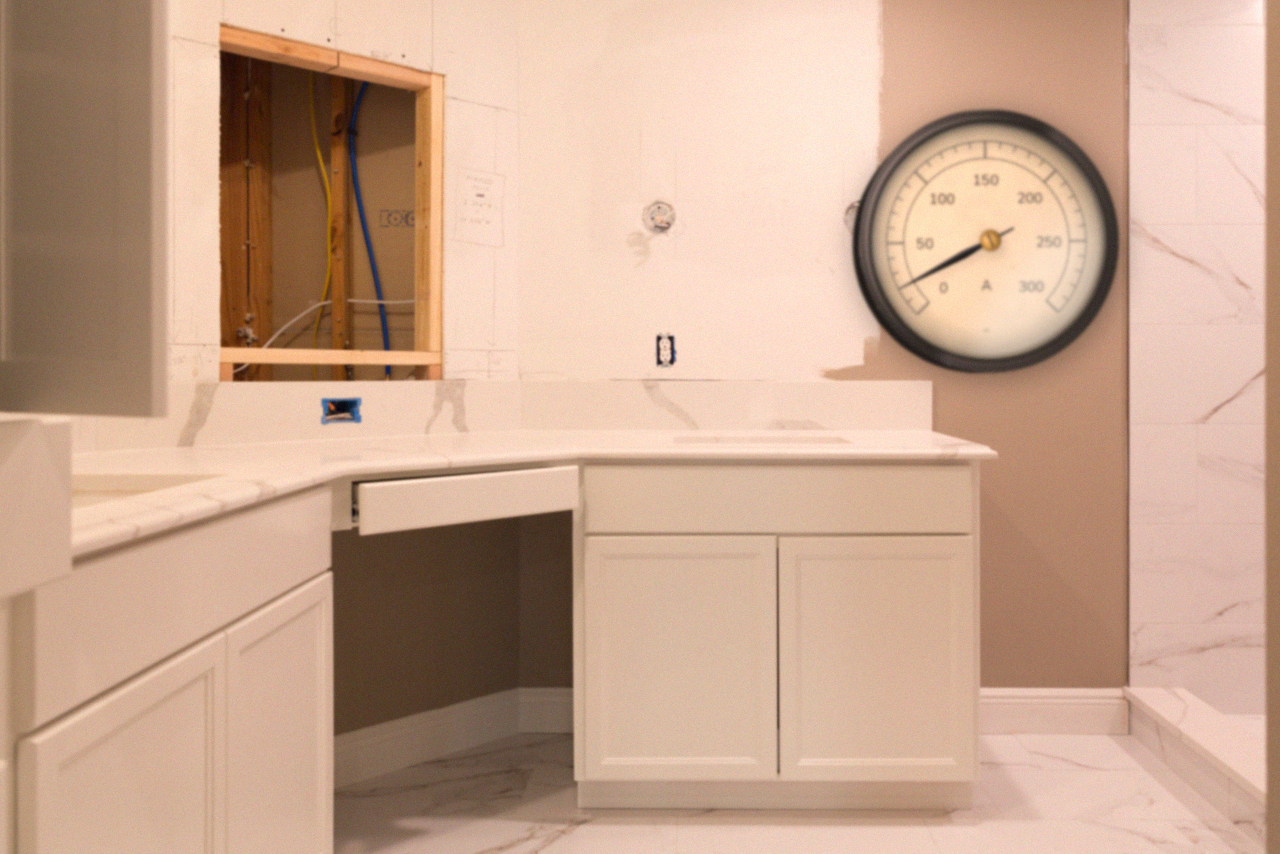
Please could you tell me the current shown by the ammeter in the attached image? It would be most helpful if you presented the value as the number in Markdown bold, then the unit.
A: **20** A
